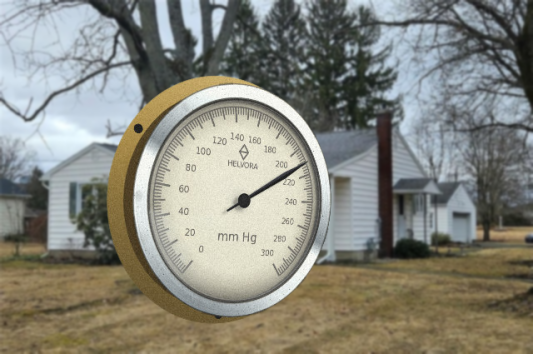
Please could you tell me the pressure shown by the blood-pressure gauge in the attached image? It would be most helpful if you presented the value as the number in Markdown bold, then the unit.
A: **210** mmHg
